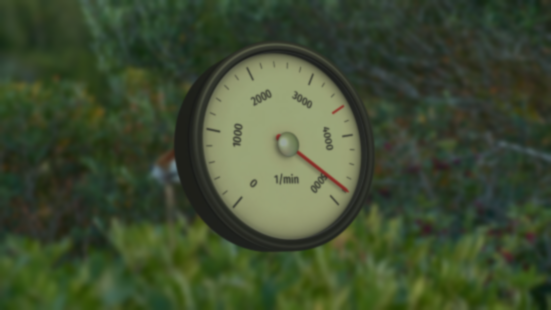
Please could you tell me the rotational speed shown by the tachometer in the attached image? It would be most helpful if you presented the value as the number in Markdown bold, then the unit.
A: **4800** rpm
